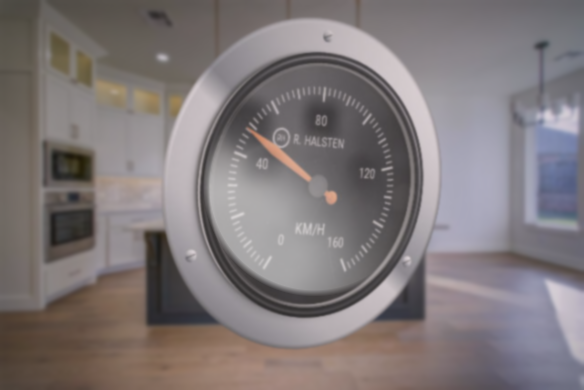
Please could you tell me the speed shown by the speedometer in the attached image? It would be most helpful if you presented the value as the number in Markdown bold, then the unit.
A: **48** km/h
